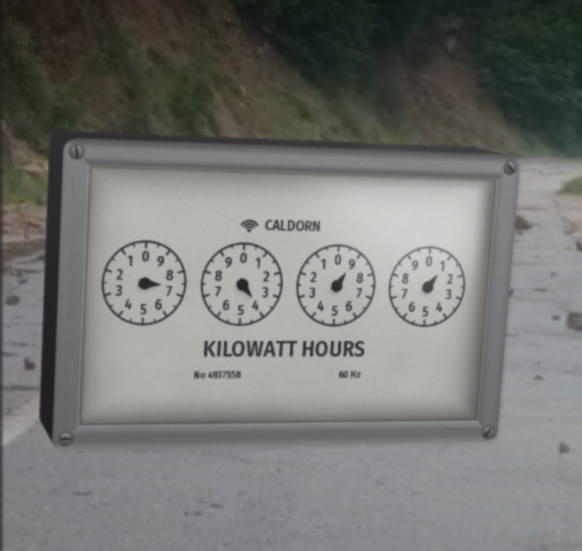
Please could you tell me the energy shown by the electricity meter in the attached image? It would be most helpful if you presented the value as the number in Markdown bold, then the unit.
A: **7391** kWh
